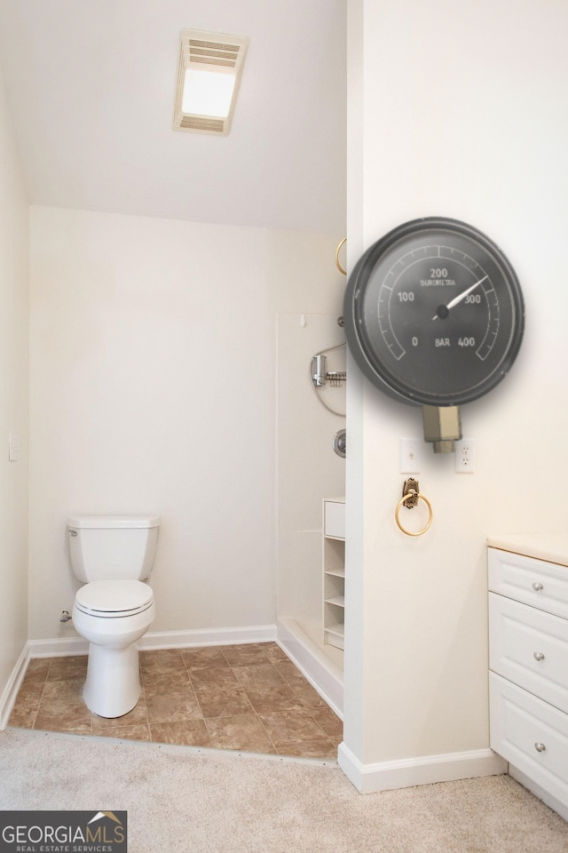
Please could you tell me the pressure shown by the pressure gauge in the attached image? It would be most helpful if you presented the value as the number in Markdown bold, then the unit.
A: **280** bar
